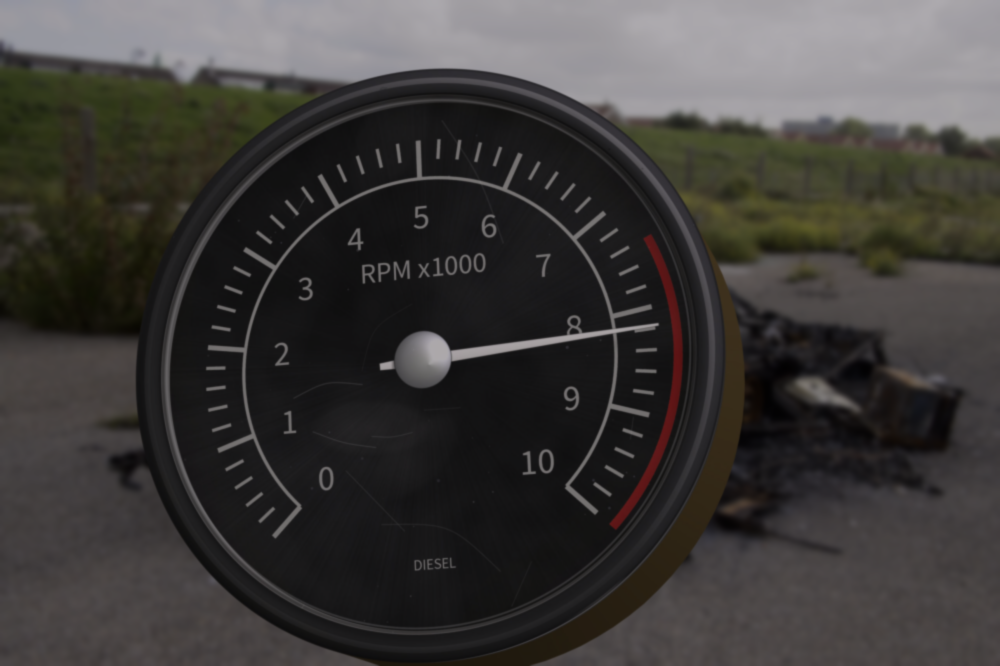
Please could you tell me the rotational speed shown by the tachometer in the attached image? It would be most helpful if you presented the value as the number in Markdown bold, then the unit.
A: **8200** rpm
